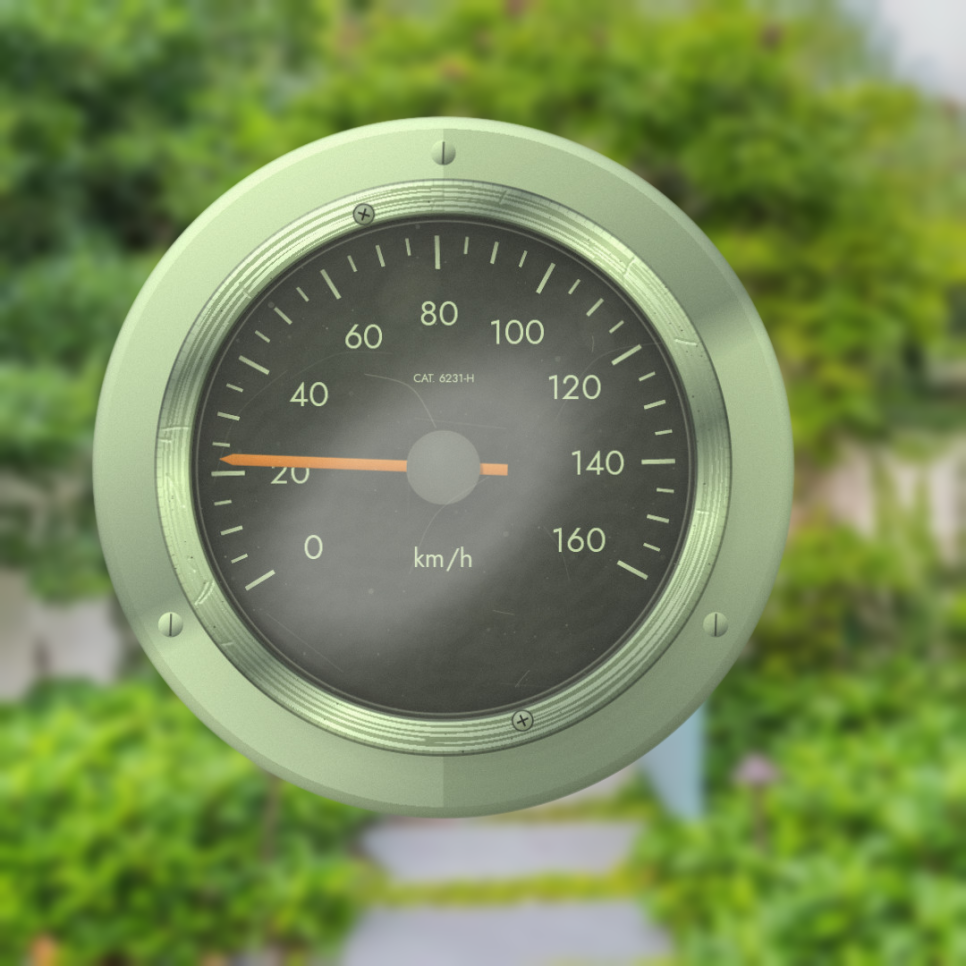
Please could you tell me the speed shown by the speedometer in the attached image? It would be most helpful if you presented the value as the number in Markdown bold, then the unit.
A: **22.5** km/h
